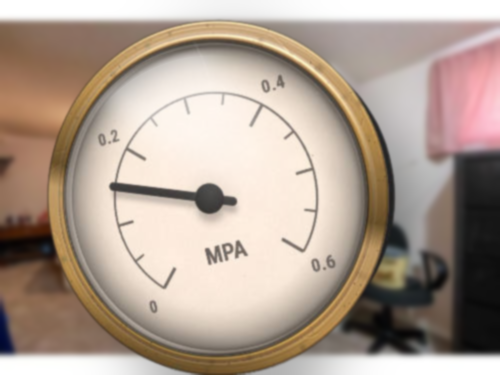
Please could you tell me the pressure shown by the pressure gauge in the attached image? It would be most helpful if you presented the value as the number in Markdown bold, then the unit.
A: **0.15** MPa
